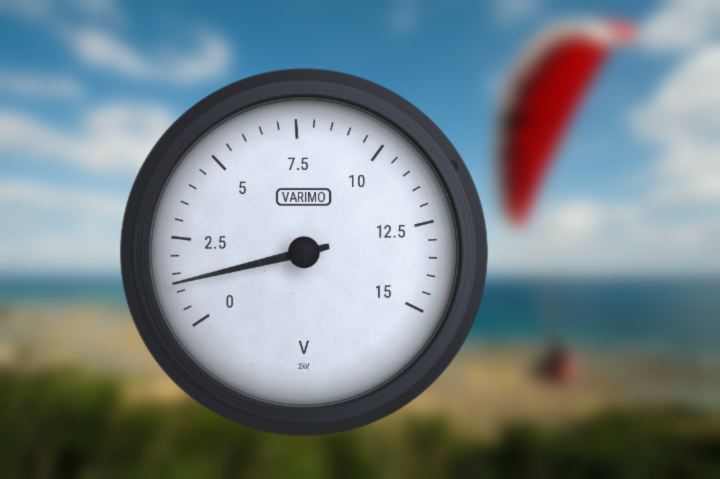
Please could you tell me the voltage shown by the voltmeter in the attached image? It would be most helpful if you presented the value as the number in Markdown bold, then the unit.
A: **1.25** V
